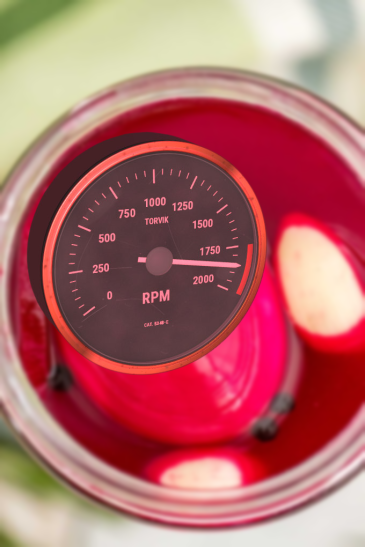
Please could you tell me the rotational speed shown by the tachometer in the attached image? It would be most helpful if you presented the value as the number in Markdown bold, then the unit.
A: **1850** rpm
